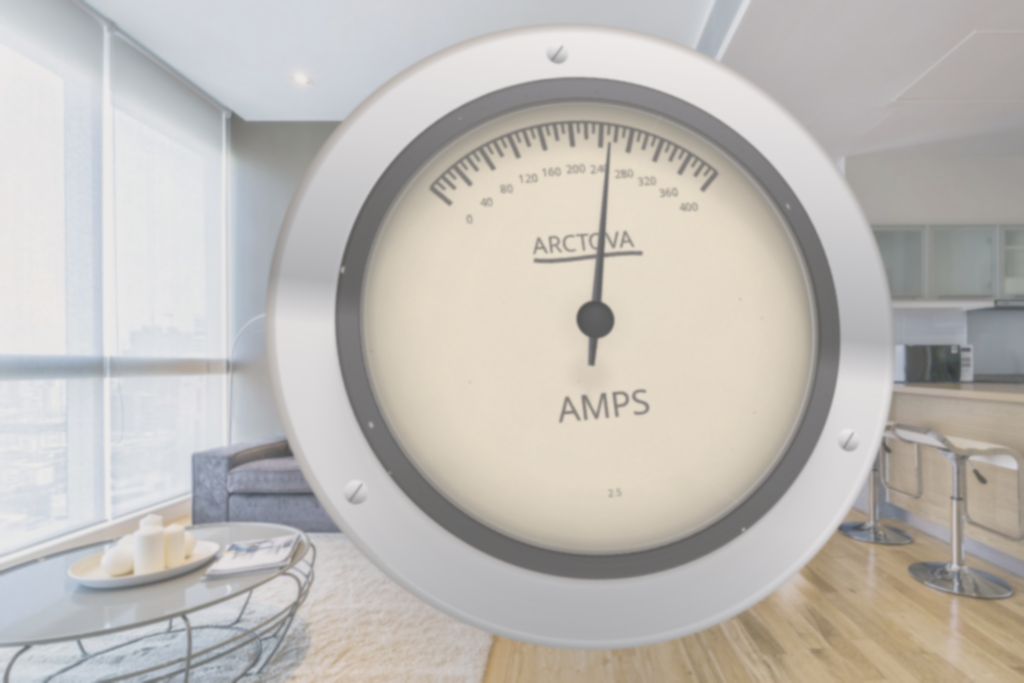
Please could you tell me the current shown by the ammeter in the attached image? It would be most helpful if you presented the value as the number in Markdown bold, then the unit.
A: **250** A
